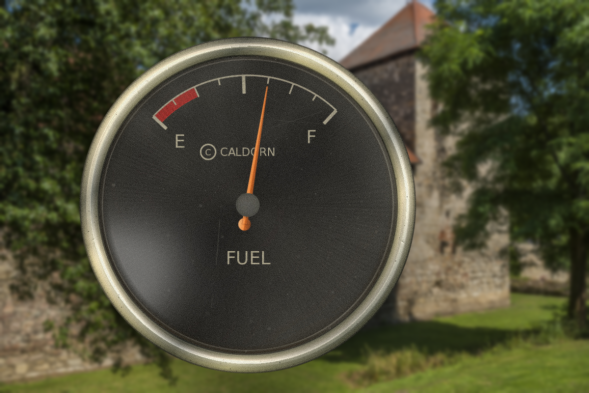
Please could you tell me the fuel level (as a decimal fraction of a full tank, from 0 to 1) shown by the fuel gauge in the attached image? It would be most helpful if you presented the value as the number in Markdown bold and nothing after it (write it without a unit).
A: **0.625**
